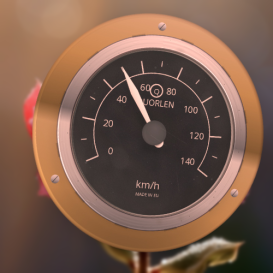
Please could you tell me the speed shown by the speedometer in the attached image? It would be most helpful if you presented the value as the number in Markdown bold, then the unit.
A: **50** km/h
